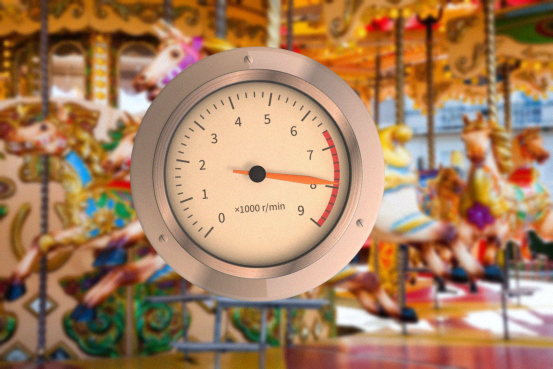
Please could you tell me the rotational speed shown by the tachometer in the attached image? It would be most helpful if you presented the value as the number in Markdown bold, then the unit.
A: **7900** rpm
